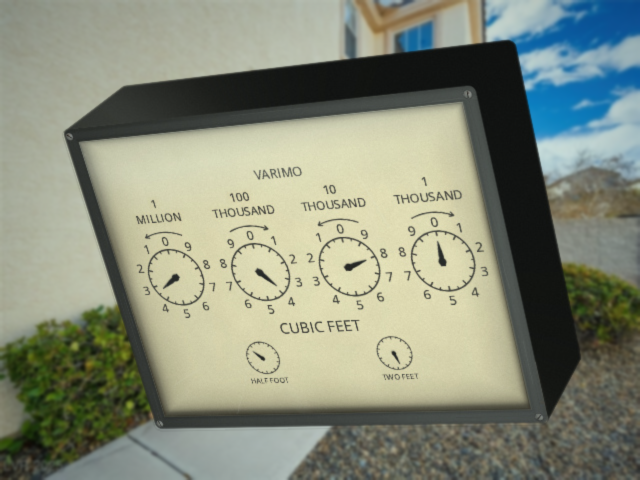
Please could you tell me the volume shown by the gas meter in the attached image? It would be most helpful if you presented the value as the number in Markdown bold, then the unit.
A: **338000** ft³
